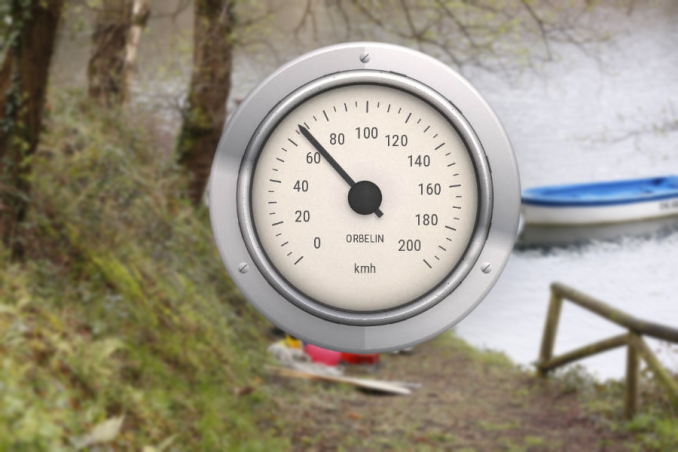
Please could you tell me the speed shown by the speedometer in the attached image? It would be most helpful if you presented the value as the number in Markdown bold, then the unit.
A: **67.5** km/h
